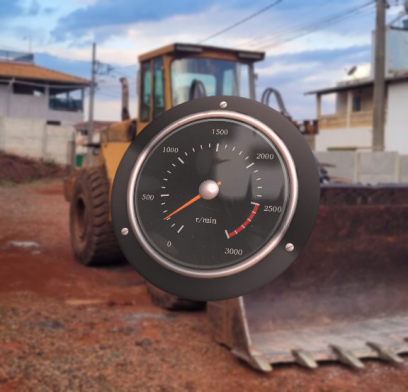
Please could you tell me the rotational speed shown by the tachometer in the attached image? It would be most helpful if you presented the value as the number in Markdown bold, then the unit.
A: **200** rpm
